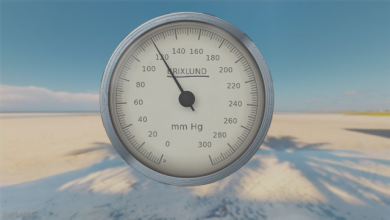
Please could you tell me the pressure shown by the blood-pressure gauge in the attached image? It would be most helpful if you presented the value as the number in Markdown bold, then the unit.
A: **120** mmHg
